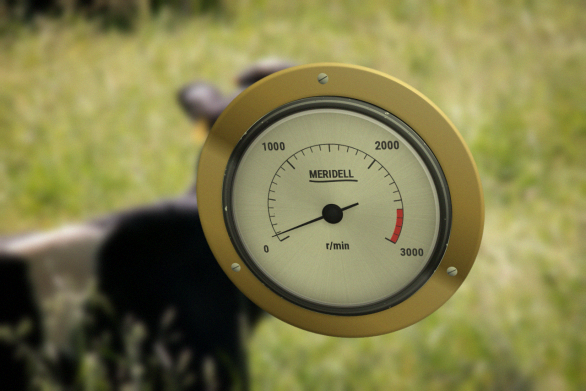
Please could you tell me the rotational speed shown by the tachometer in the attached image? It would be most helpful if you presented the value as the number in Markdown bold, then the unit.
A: **100** rpm
